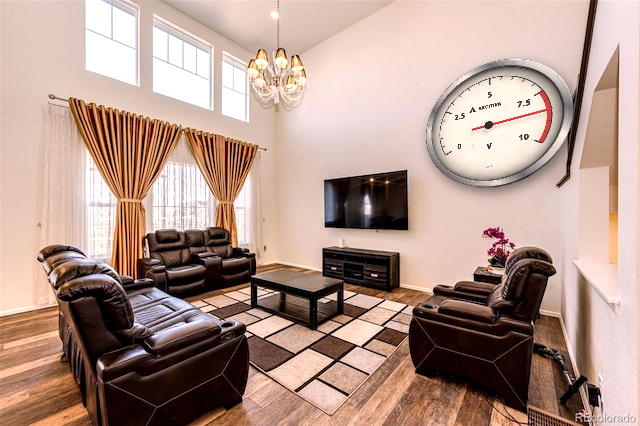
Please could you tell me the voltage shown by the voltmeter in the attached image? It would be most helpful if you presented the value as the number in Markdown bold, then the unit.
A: **8.5** V
